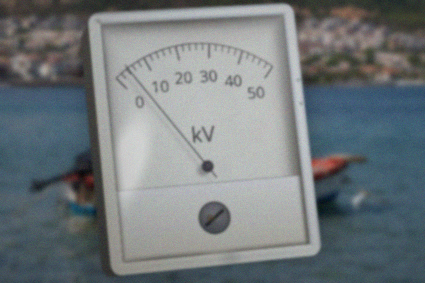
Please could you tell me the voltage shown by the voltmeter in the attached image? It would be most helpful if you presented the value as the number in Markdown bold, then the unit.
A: **4** kV
